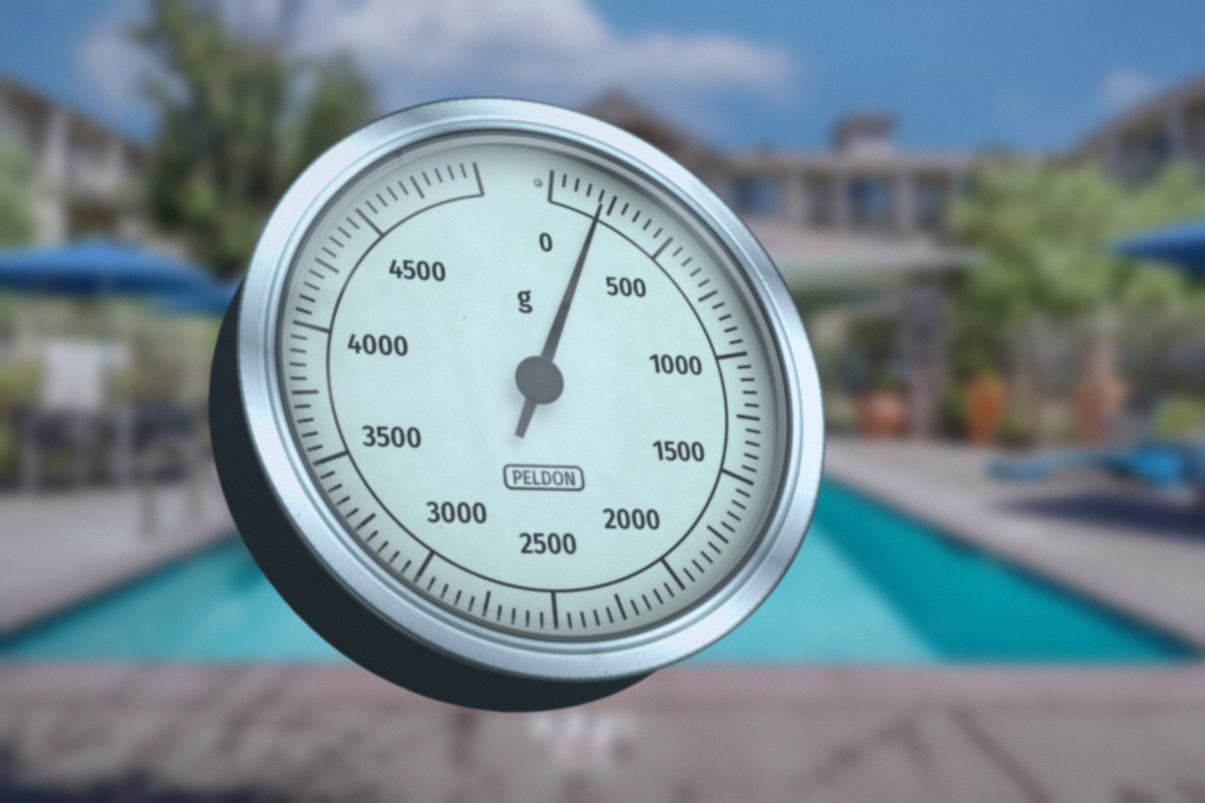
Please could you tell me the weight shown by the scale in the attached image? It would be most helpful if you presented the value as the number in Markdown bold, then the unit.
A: **200** g
